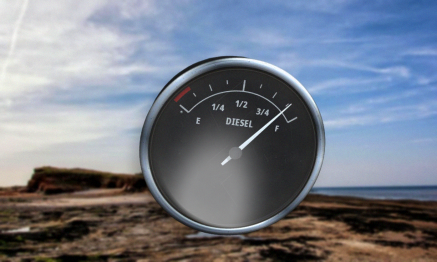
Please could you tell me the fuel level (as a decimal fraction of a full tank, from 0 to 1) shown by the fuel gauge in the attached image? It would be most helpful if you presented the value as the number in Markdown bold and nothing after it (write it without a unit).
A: **0.875**
